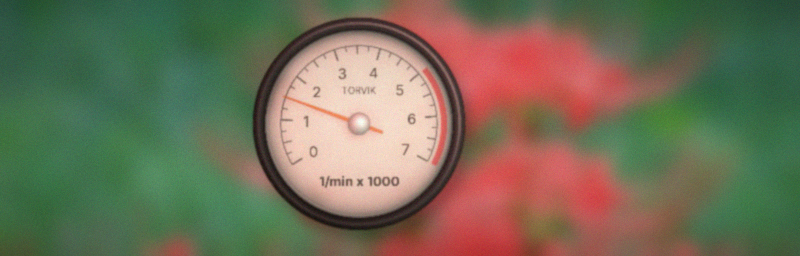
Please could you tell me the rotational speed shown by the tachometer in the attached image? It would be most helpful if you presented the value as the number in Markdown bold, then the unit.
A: **1500** rpm
